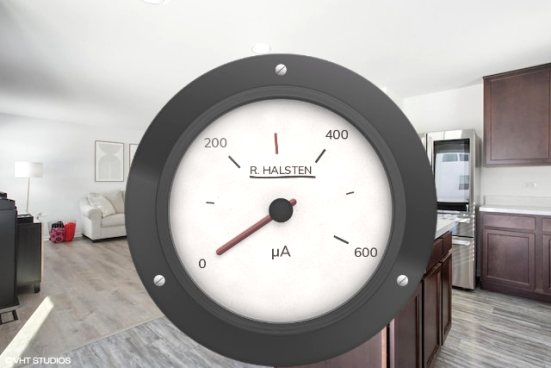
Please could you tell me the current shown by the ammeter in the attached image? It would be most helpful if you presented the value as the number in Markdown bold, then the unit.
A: **0** µA
